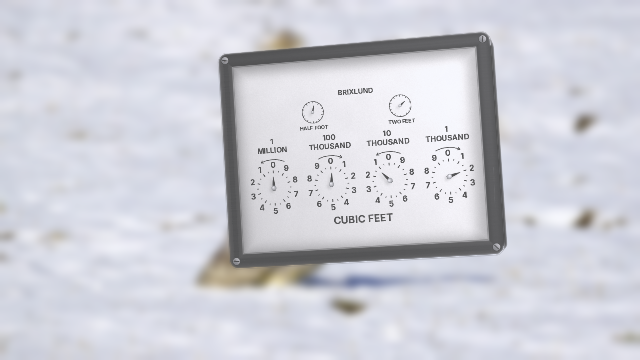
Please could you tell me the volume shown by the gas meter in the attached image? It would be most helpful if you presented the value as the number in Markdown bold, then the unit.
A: **1200** ft³
